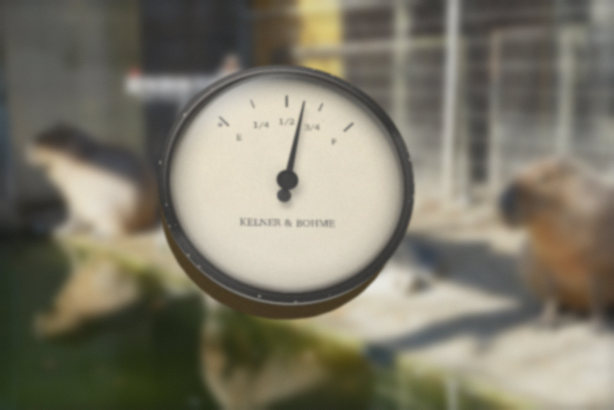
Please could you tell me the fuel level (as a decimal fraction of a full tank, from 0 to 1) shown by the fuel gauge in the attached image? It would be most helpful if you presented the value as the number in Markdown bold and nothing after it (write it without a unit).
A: **0.625**
